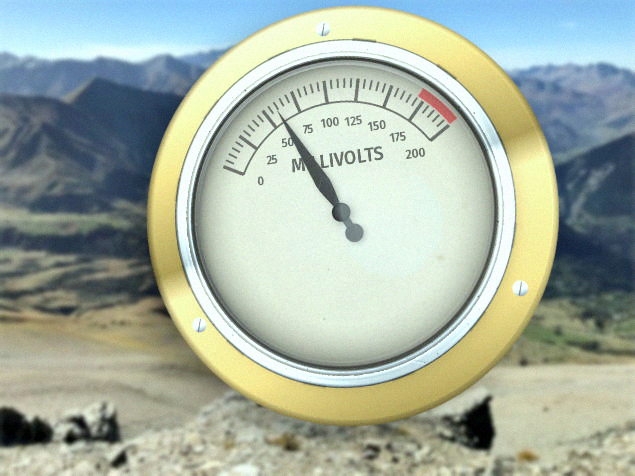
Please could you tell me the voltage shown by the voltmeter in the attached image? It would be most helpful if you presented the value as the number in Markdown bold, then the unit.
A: **60** mV
